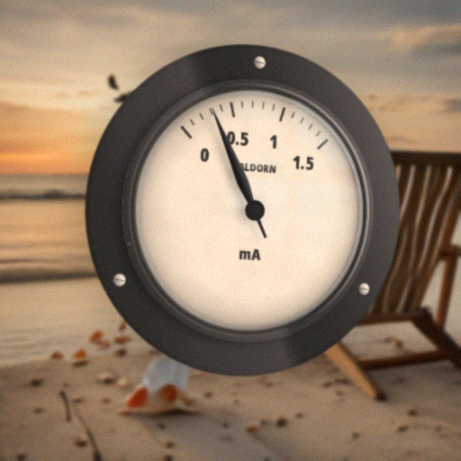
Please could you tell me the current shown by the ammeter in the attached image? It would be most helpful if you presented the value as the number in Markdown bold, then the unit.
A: **0.3** mA
